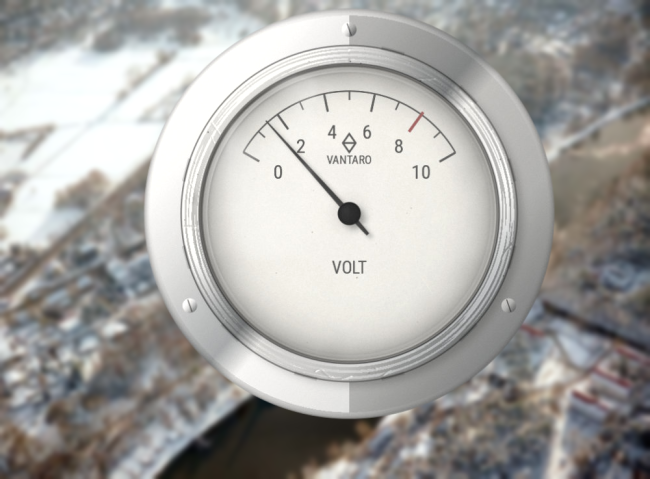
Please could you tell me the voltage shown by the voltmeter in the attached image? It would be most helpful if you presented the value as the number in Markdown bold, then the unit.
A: **1.5** V
